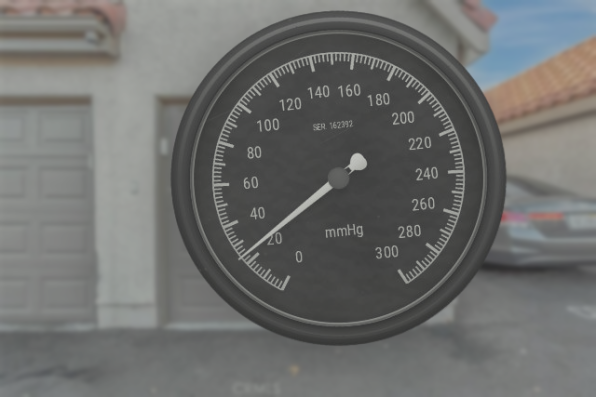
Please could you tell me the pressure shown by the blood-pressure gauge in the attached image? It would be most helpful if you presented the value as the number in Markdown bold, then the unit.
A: **24** mmHg
